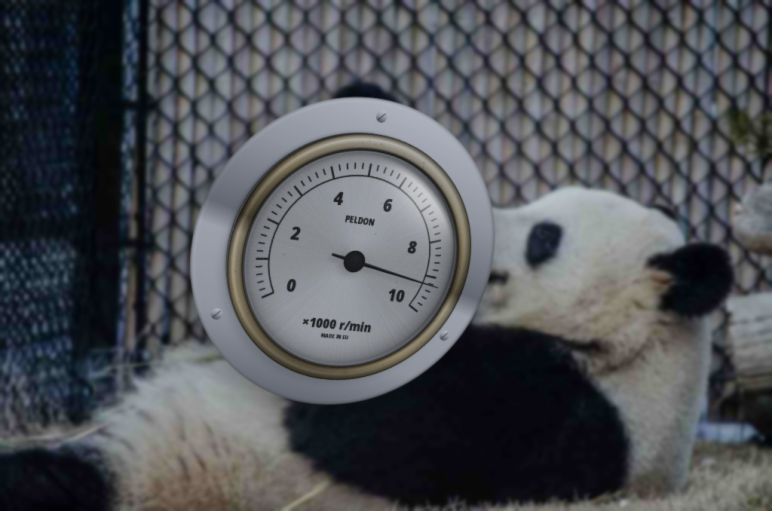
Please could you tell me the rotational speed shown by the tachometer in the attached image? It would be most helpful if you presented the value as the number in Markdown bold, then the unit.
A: **9200** rpm
